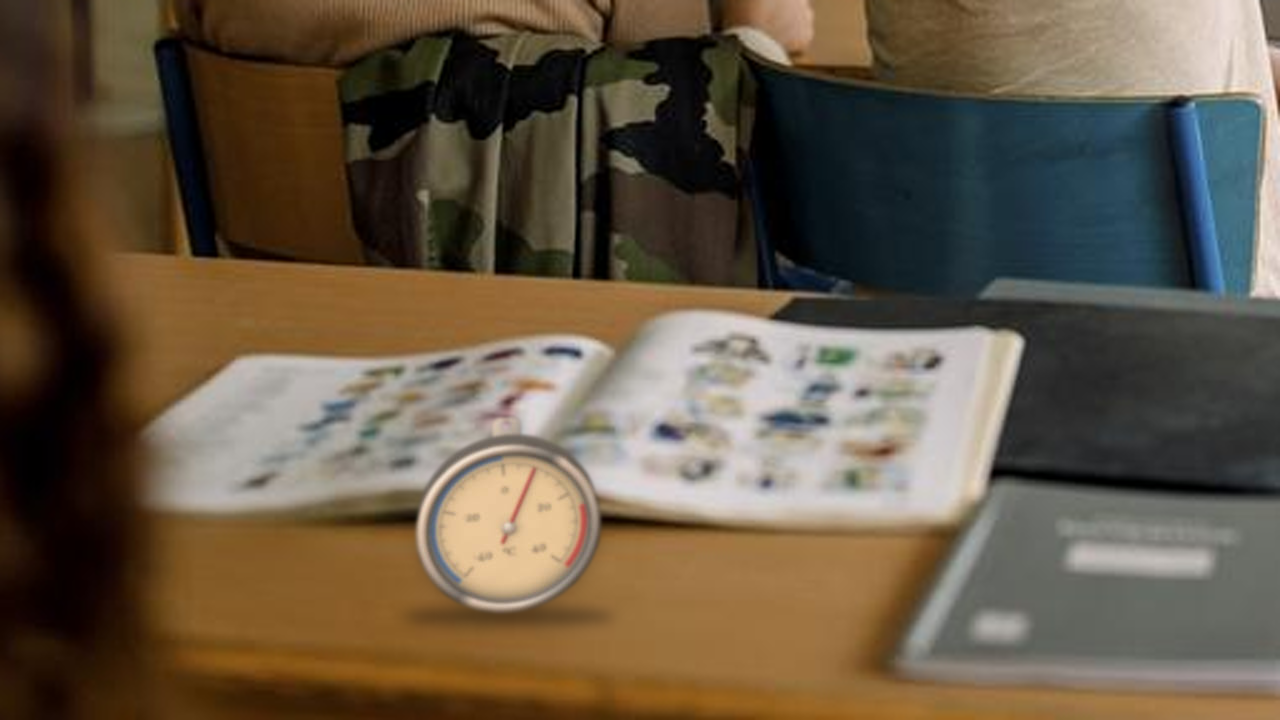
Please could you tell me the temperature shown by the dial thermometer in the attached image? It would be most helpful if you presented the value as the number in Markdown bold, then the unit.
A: **8** °C
